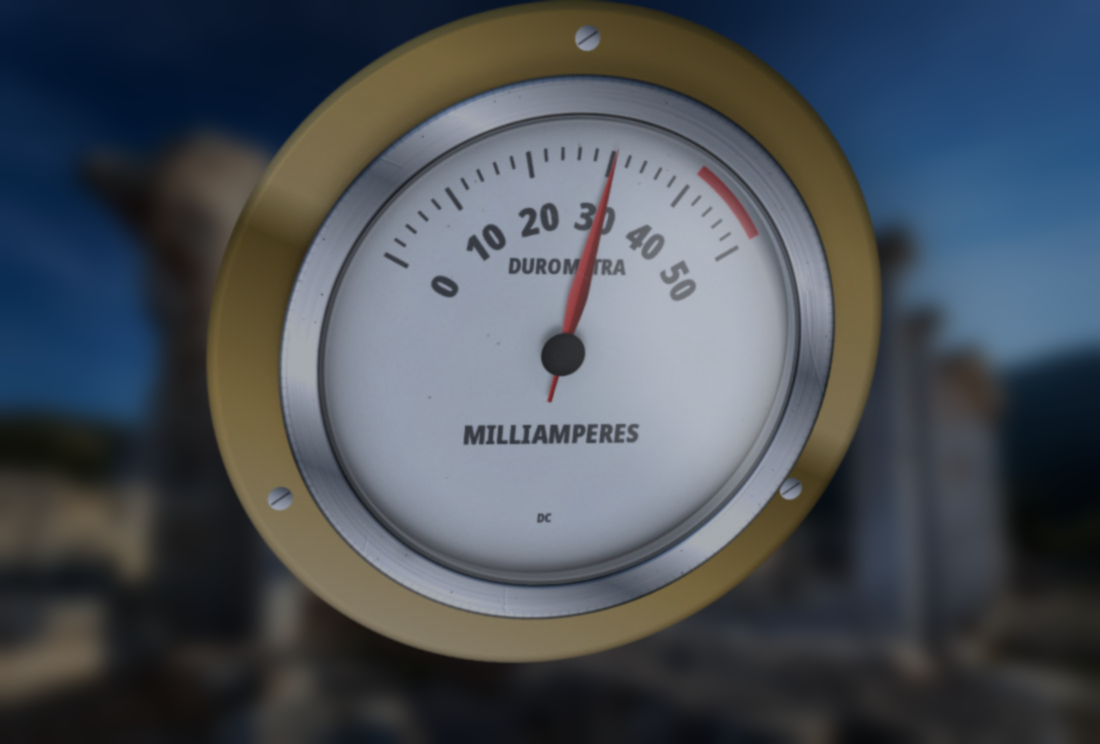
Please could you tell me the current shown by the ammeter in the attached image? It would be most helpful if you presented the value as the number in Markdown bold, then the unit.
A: **30** mA
